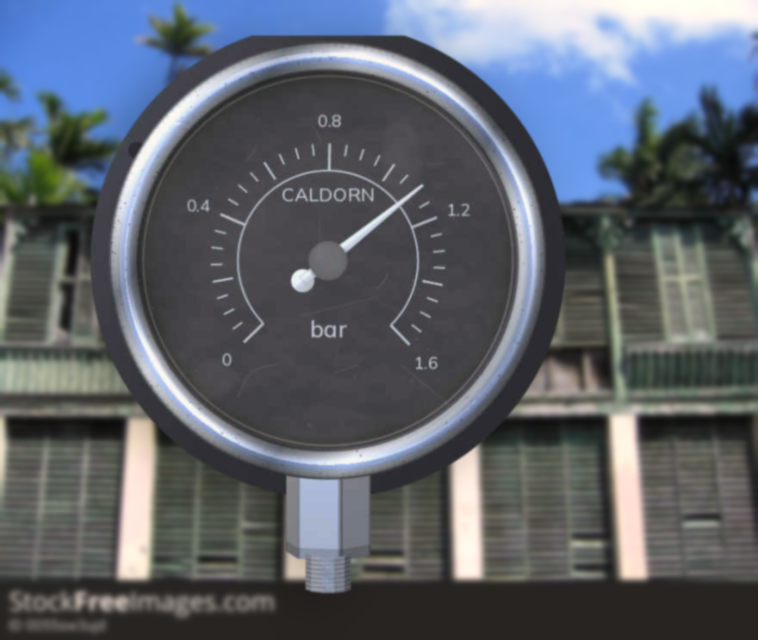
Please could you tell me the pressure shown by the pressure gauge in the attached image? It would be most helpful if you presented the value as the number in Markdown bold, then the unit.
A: **1.1** bar
